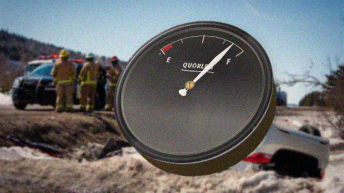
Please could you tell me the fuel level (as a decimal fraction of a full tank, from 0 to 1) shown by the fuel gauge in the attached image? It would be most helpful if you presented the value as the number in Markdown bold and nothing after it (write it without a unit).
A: **0.875**
